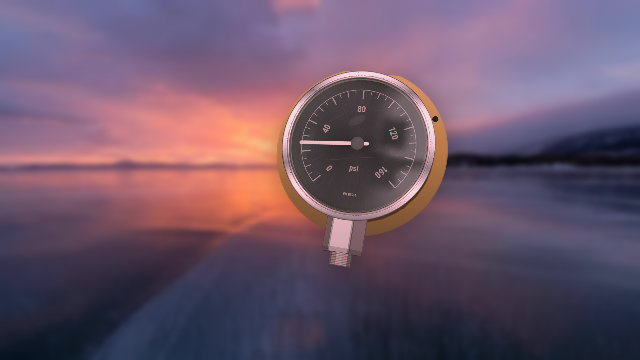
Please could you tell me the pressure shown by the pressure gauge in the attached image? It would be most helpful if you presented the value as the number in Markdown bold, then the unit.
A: **25** psi
